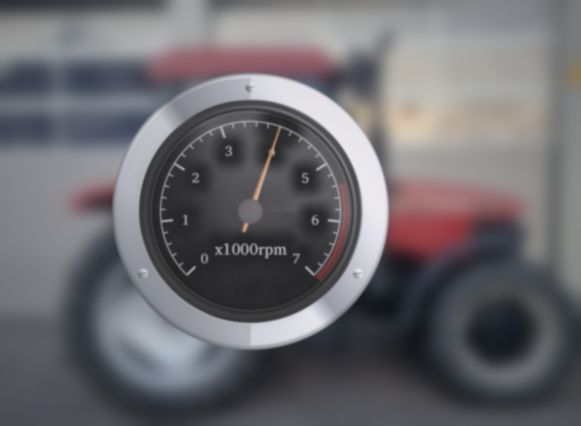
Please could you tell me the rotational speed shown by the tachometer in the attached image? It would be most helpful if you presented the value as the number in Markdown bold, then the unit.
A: **4000** rpm
